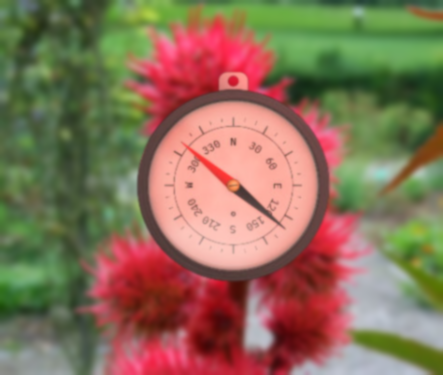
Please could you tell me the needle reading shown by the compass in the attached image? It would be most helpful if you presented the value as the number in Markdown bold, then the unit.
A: **310** °
